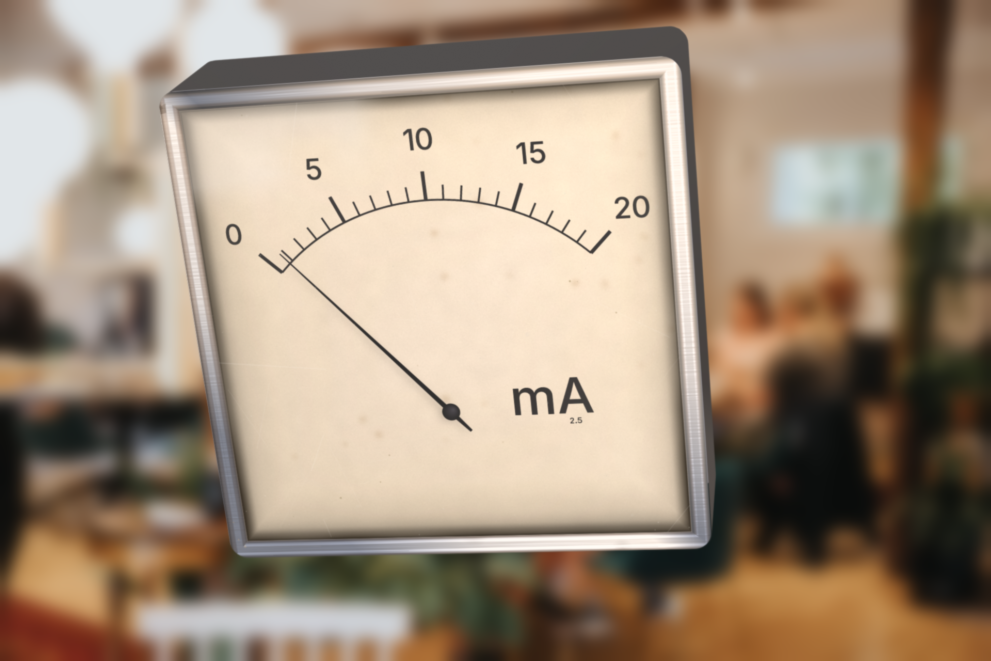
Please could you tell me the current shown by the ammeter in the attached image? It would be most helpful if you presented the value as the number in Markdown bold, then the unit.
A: **1** mA
